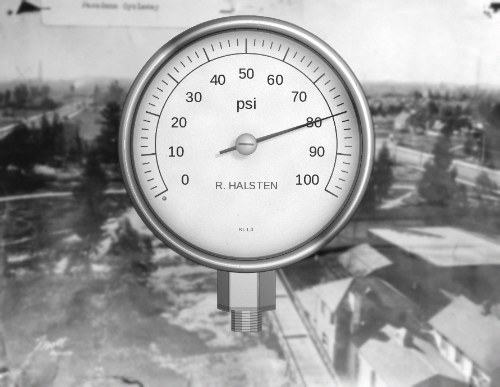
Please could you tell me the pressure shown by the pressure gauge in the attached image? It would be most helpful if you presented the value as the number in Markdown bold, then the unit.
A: **80** psi
